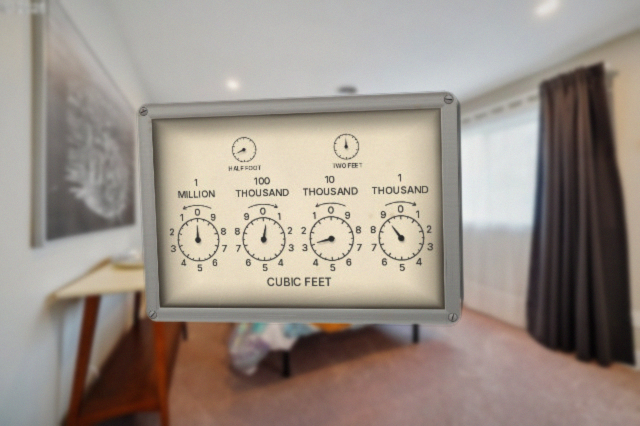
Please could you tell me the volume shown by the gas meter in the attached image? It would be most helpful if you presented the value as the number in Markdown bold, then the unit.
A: **2900** ft³
